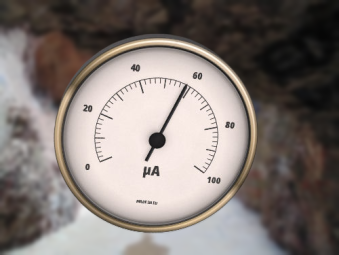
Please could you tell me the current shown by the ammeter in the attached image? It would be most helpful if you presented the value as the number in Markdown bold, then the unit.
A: **58** µA
